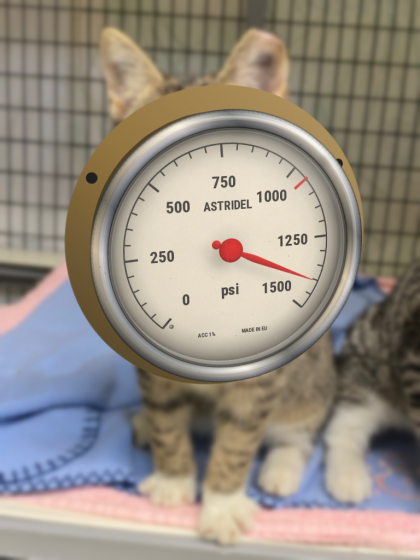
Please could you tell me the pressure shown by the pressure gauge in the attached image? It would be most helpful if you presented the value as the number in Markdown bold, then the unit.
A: **1400** psi
